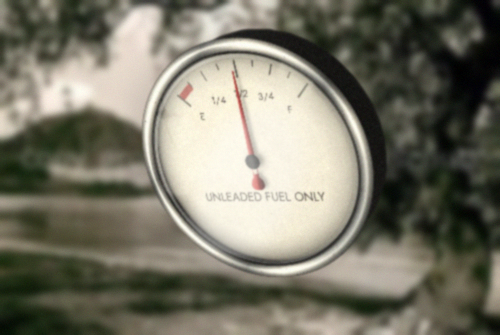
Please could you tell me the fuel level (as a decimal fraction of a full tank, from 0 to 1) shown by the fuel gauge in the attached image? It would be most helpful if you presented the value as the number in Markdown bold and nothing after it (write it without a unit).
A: **0.5**
